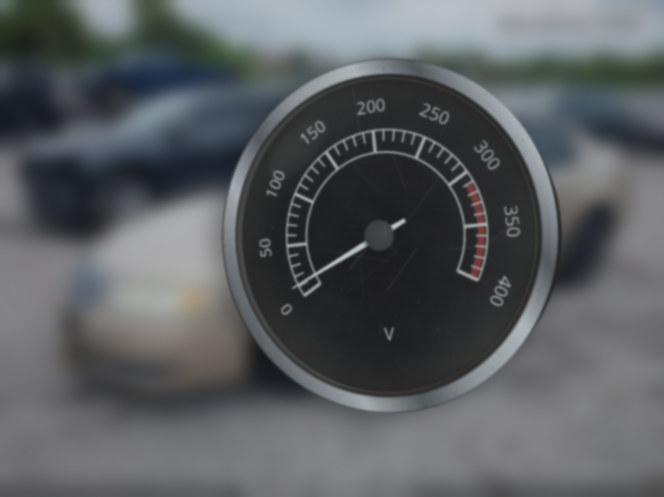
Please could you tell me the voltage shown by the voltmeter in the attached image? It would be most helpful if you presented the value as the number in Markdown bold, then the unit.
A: **10** V
